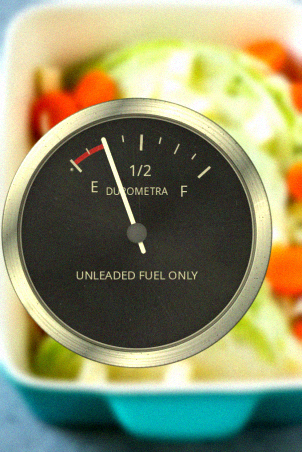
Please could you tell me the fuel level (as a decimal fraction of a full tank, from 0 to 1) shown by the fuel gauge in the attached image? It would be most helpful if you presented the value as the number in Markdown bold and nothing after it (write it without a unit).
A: **0.25**
